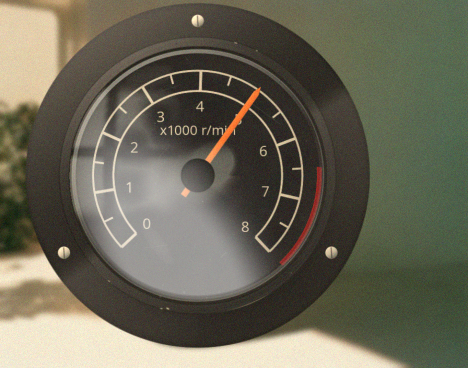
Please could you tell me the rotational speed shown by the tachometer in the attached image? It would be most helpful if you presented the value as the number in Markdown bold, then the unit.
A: **5000** rpm
